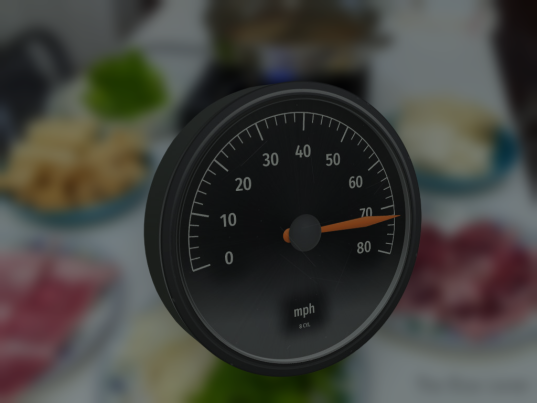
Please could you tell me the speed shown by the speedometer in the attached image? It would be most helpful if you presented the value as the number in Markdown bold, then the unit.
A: **72** mph
